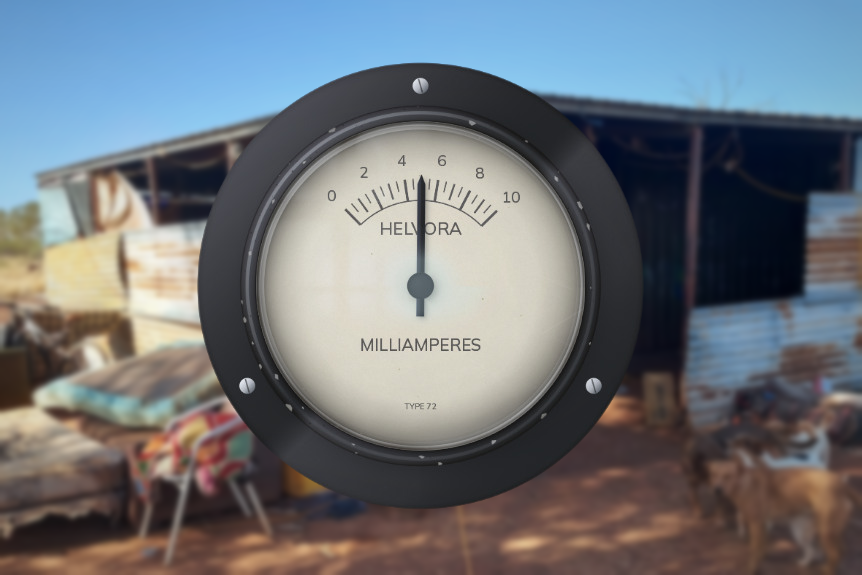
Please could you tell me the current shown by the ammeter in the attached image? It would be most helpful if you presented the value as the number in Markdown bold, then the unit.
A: **5** mA
